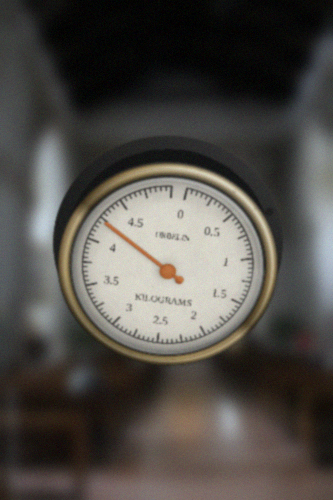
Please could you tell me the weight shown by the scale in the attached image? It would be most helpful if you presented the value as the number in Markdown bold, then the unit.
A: **4.25** kg
